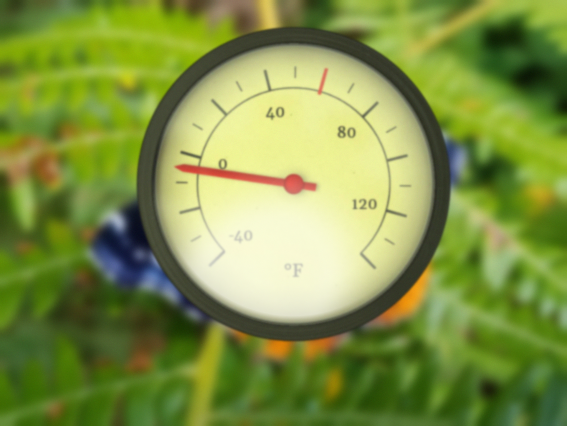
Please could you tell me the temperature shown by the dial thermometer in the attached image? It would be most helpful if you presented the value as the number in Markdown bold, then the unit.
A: **-5** °F
